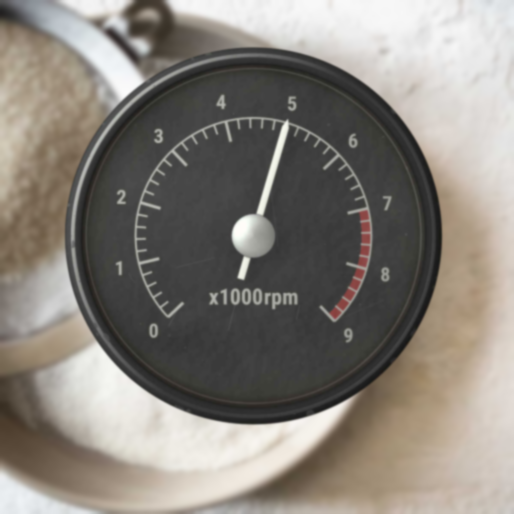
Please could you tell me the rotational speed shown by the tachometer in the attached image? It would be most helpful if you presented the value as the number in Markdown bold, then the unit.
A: **5000** rpm
